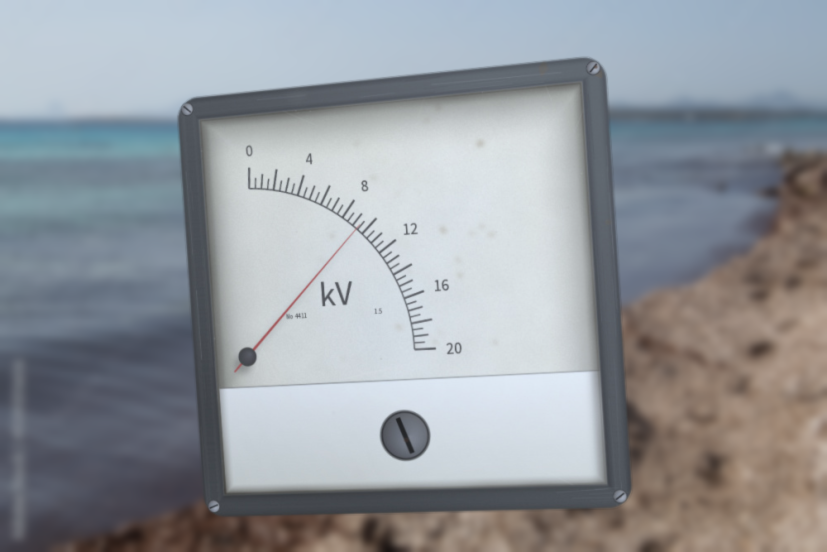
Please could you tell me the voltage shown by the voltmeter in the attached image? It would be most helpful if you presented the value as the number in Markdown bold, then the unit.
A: **9.5** kV
